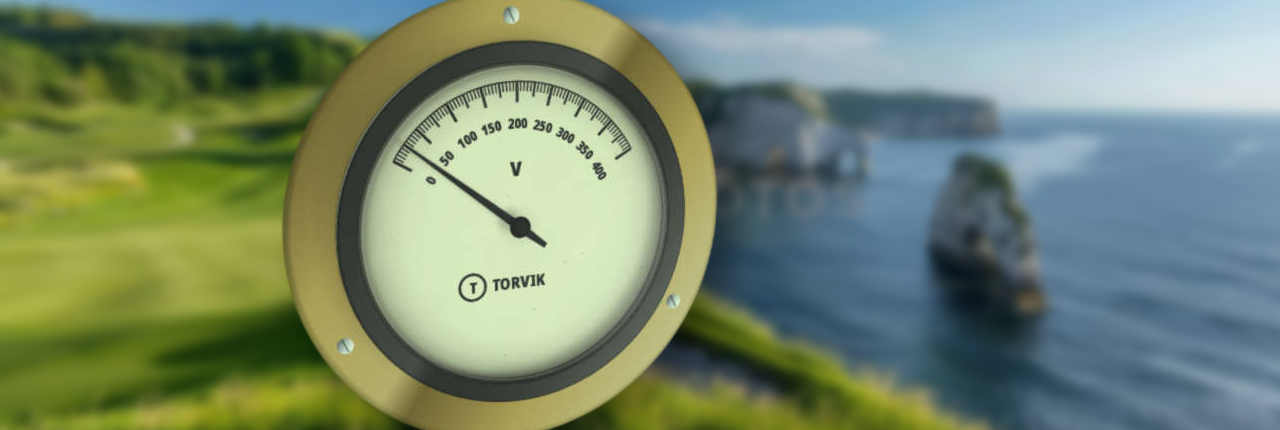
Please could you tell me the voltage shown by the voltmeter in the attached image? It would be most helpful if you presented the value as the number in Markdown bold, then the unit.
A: **25** V
